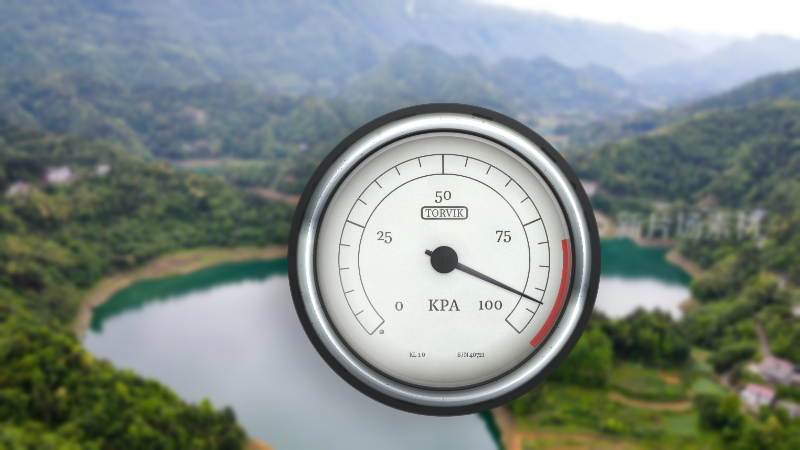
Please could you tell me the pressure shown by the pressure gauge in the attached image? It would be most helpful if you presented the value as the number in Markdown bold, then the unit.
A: **92.5** kPa
